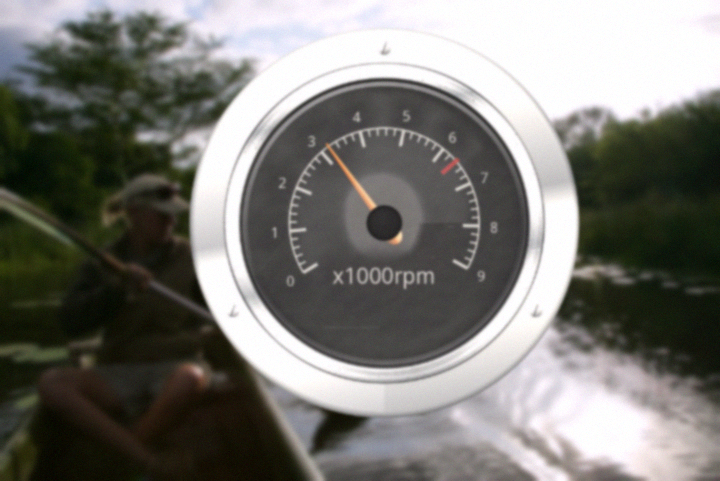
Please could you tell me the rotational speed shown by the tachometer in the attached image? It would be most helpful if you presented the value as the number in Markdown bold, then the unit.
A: **3200** rpm
